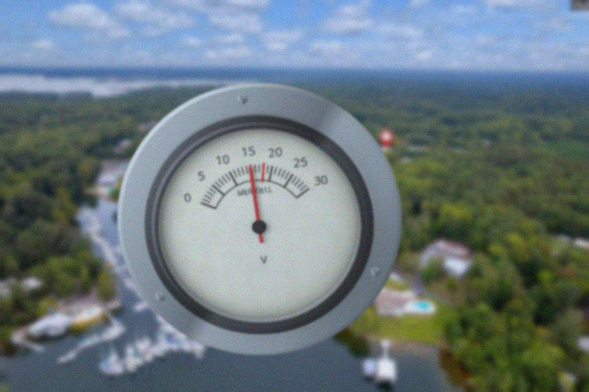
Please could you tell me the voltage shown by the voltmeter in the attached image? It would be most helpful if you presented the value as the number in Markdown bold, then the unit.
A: **15** V
